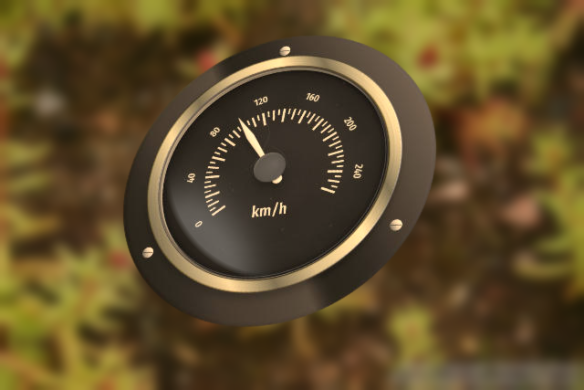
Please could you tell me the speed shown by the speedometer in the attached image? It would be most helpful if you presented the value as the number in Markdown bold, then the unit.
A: **100** km/h
